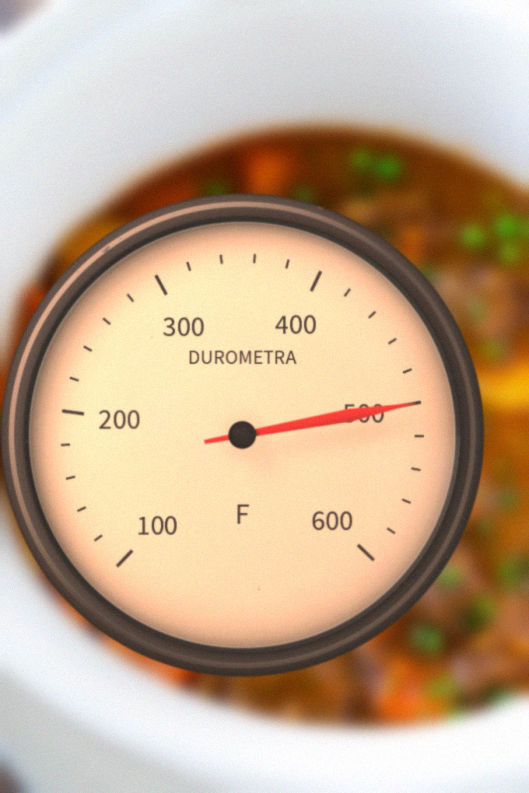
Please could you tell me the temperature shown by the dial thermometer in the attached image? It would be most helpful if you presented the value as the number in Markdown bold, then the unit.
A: **500** °F
